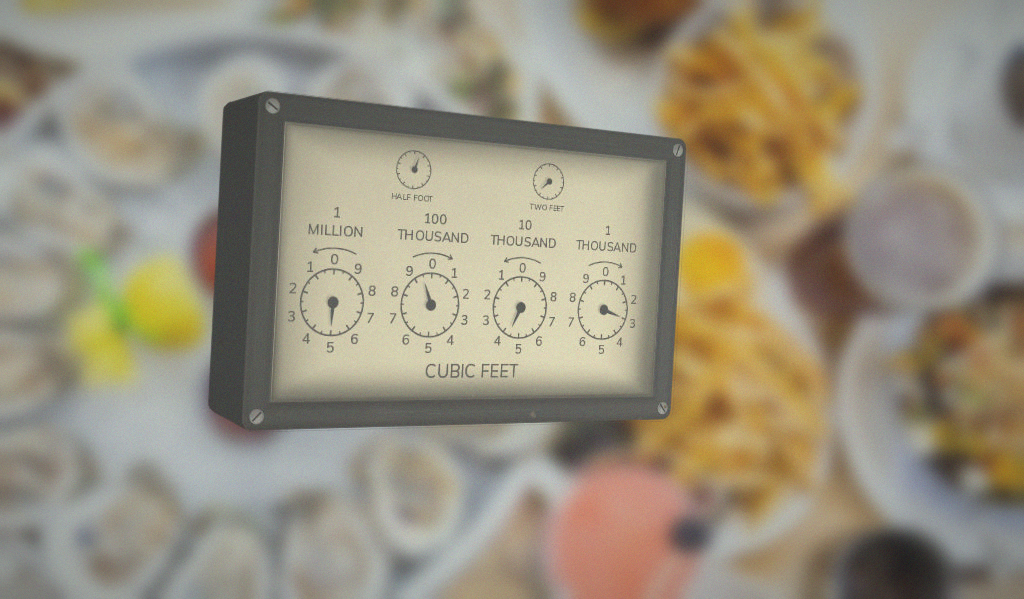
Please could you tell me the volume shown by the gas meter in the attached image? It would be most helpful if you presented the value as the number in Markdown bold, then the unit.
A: **494300** ft³
